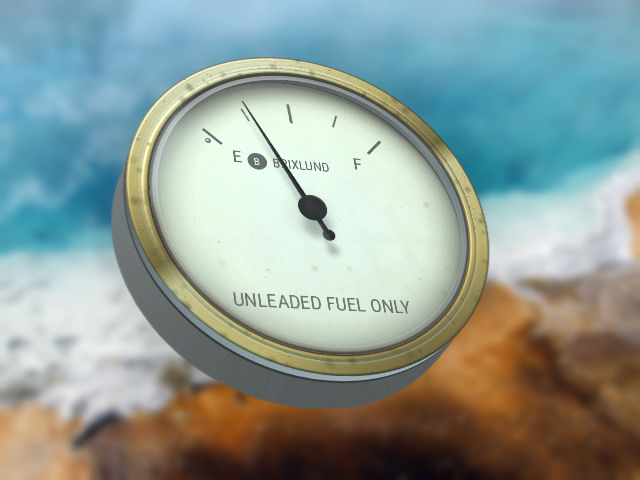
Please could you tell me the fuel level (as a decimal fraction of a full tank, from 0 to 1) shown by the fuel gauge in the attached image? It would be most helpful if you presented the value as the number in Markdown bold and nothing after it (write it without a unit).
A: **0.25**
